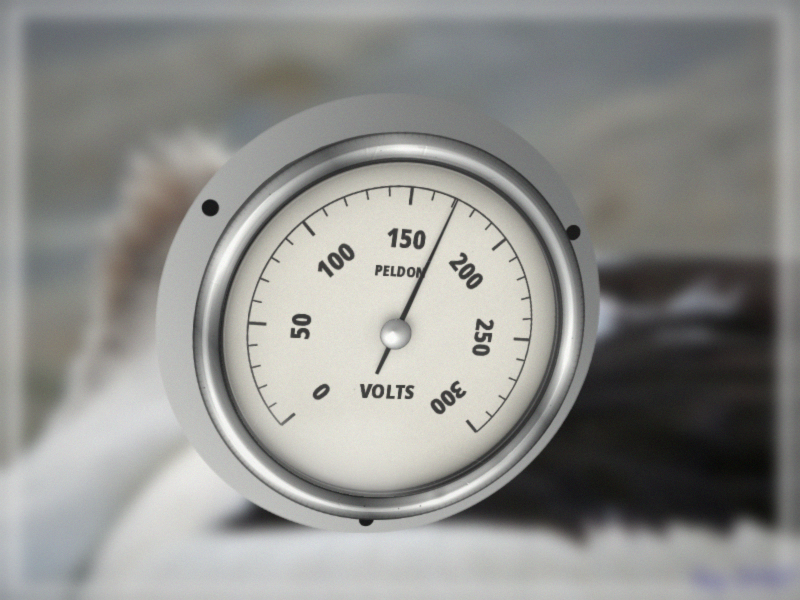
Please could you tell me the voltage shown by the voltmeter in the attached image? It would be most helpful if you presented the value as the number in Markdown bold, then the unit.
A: **170** V
